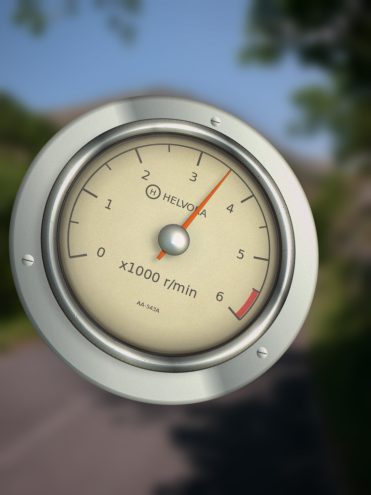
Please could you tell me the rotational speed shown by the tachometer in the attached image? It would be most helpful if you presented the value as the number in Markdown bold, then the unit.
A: **3500** rpm
